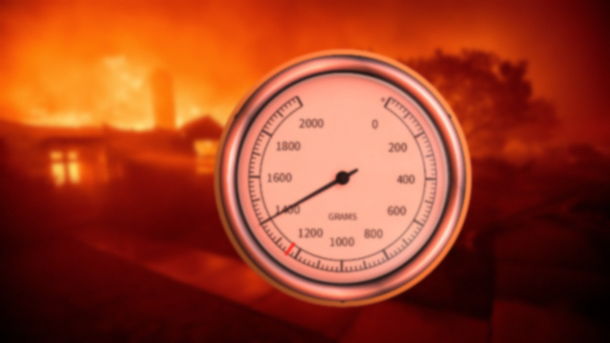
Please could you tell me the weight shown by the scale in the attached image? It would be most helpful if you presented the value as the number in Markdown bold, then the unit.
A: **1400** g
